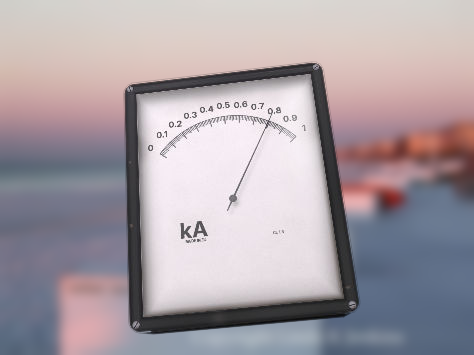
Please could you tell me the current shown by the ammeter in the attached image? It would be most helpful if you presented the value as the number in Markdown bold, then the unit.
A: **0.8** kA
